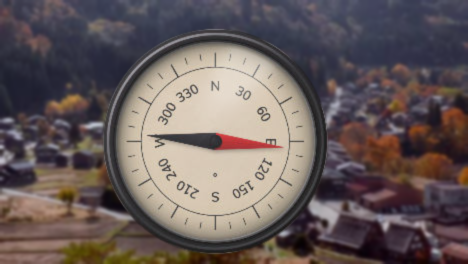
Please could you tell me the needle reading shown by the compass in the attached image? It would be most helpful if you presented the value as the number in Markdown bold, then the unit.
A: **95** °
